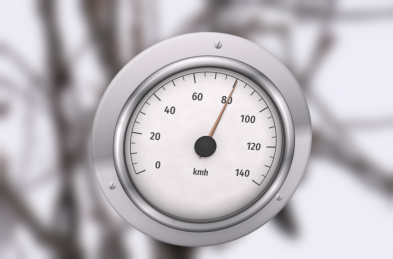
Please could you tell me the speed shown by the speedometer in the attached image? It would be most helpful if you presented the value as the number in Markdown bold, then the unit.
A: **80** km/h
